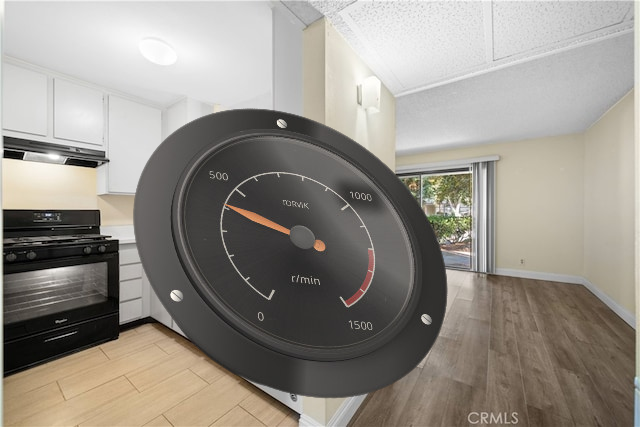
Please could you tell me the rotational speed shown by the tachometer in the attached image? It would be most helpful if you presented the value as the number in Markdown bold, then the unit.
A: **400** rpm
